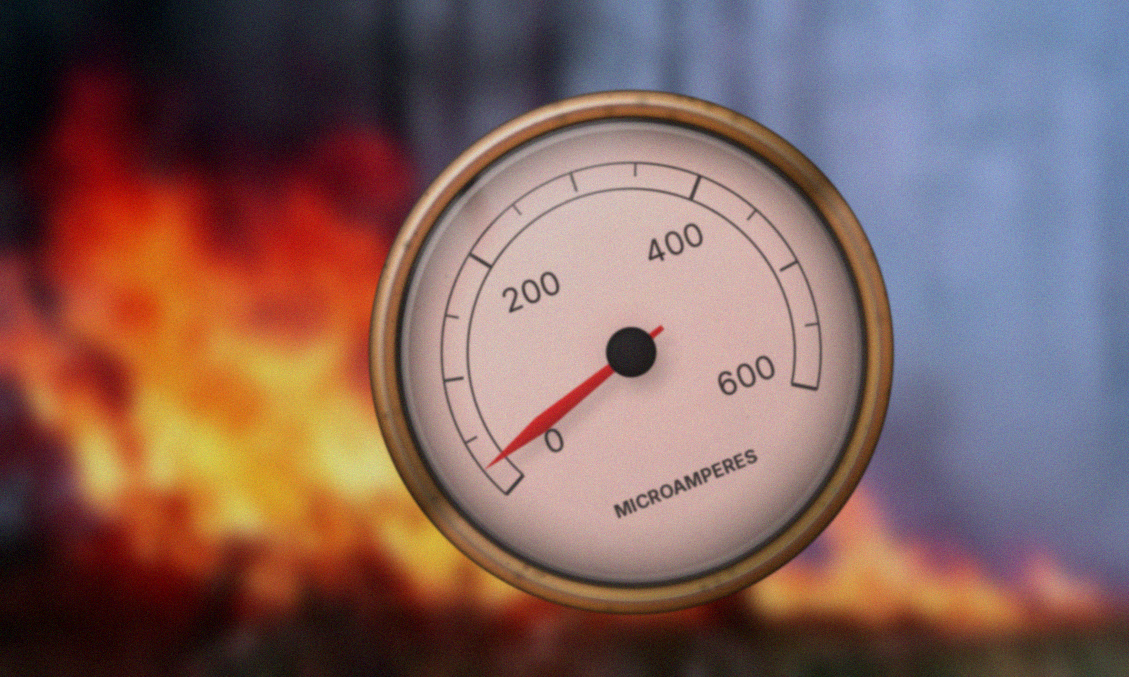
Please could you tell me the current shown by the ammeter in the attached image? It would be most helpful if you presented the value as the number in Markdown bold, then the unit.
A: **25** µA
